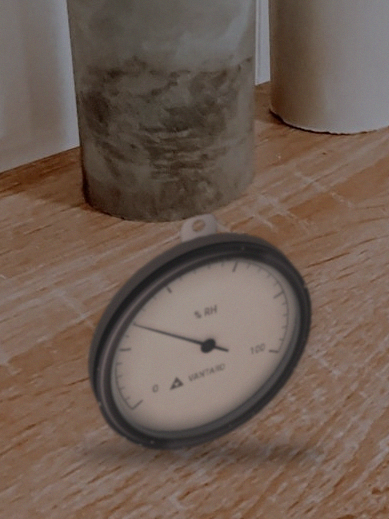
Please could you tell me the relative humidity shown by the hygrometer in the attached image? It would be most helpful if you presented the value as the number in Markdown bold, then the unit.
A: **28** %
